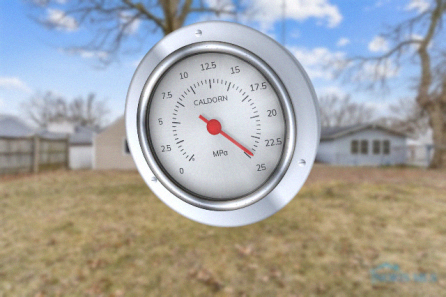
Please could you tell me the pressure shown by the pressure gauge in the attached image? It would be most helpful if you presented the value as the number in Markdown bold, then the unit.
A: **24.5** MPa
